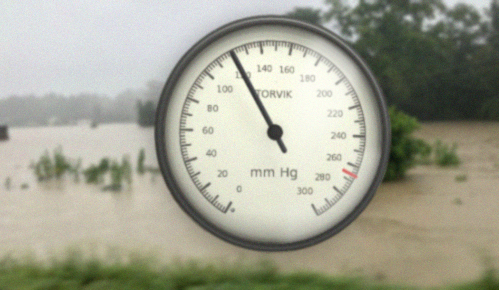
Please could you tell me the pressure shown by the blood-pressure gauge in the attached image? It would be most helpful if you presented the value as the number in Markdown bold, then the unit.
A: **120** mmHg
